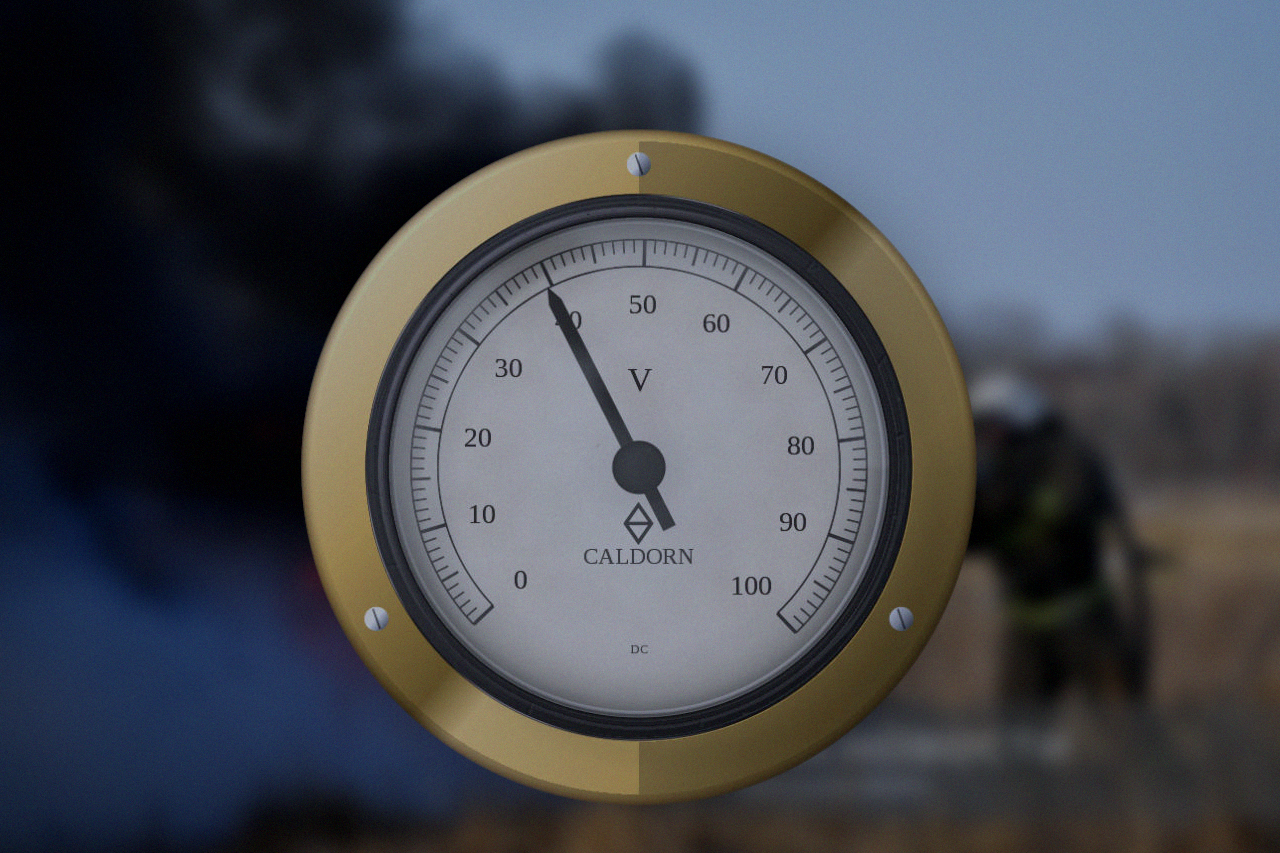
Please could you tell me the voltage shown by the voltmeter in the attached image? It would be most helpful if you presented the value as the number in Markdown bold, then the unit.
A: **39.5** V
